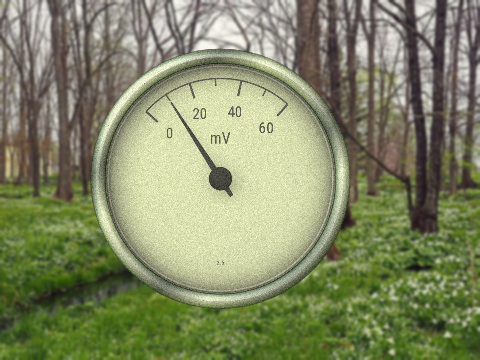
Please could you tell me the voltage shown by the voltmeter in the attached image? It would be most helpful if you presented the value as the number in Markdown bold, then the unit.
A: **10** mV
